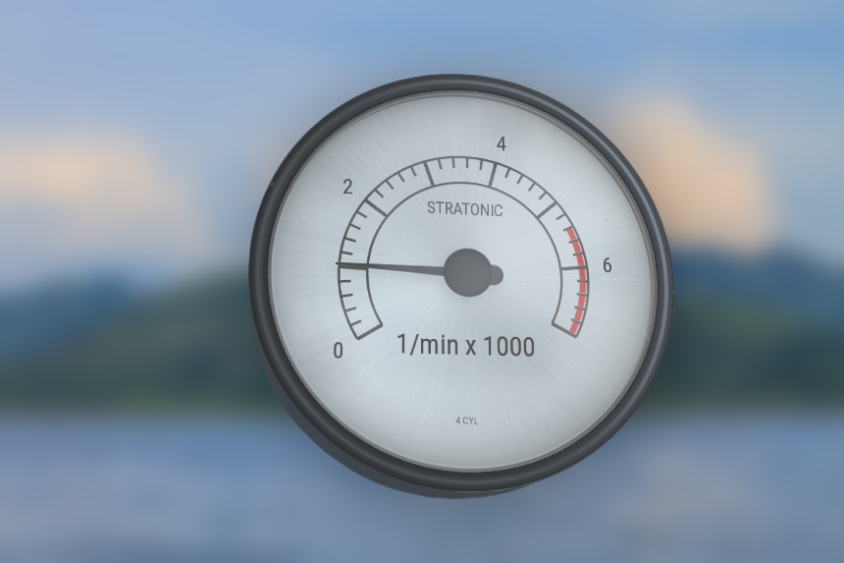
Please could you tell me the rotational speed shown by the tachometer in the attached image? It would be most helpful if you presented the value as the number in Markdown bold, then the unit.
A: **1000** rpm
